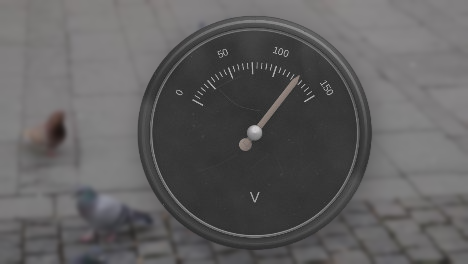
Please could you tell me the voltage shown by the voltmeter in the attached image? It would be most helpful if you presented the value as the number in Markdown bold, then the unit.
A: **125** V
